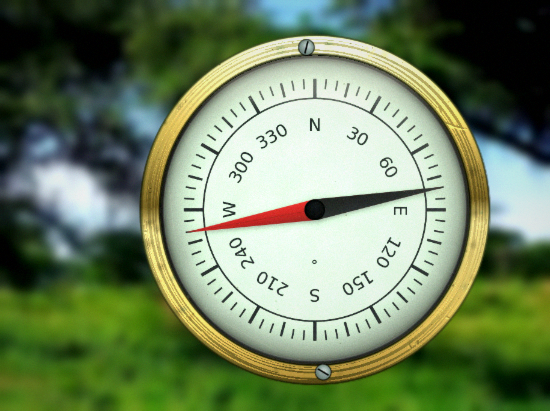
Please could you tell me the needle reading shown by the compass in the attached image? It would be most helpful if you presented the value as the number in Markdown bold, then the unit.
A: **260** °
